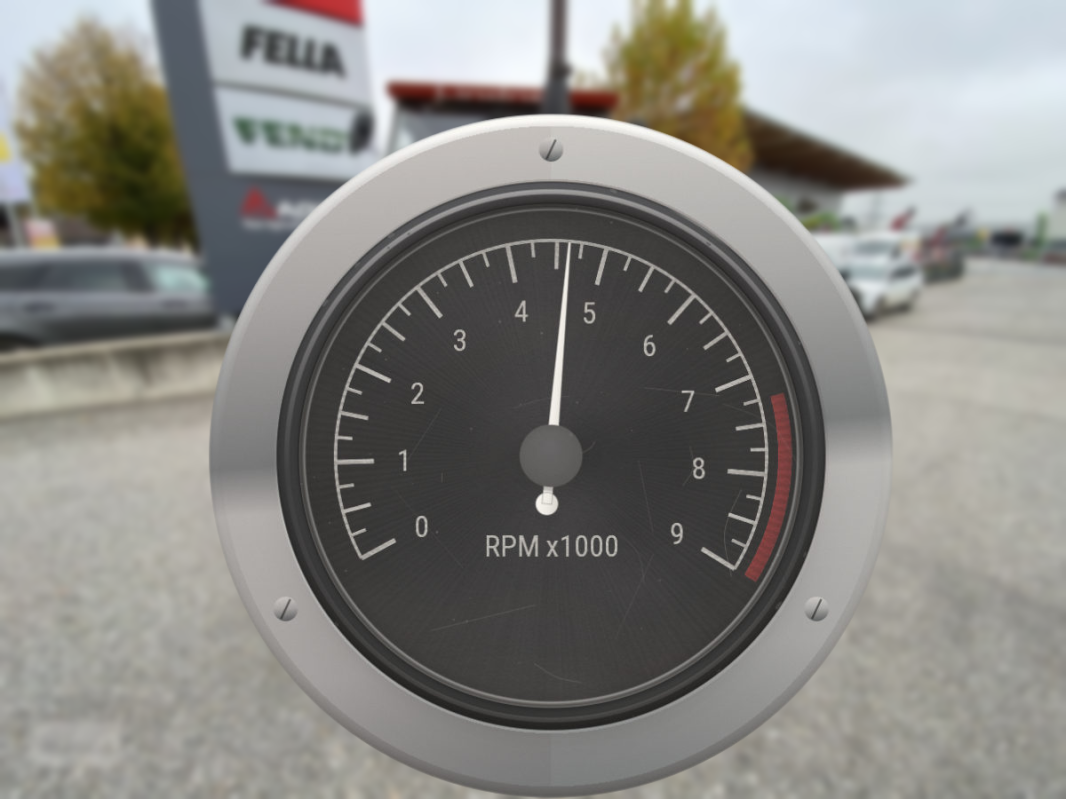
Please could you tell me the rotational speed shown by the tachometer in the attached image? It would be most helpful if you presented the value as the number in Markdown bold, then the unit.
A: **4625** rpm
